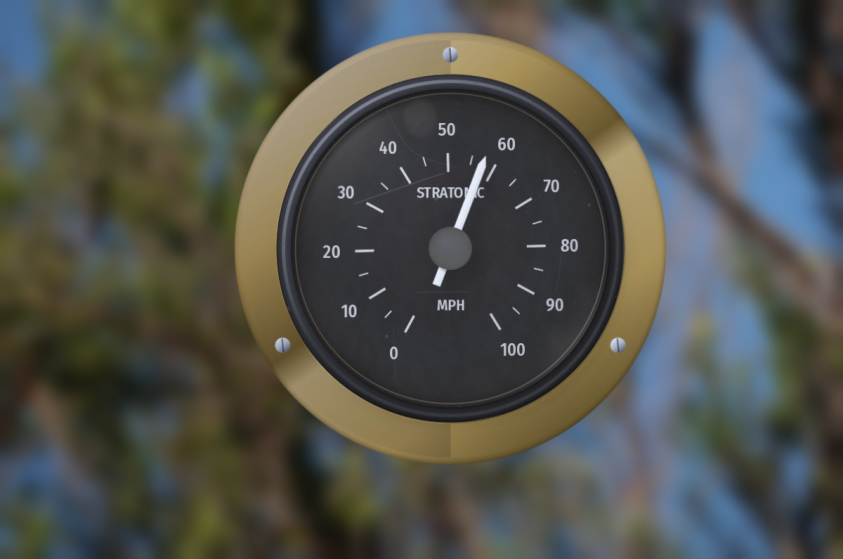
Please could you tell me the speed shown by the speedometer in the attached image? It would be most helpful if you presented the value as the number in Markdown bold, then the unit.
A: **57.5** mph
